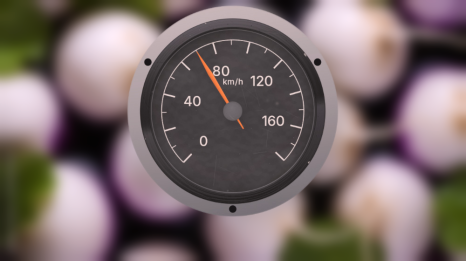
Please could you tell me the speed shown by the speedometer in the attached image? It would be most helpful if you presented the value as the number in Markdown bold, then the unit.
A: **70** km/h
